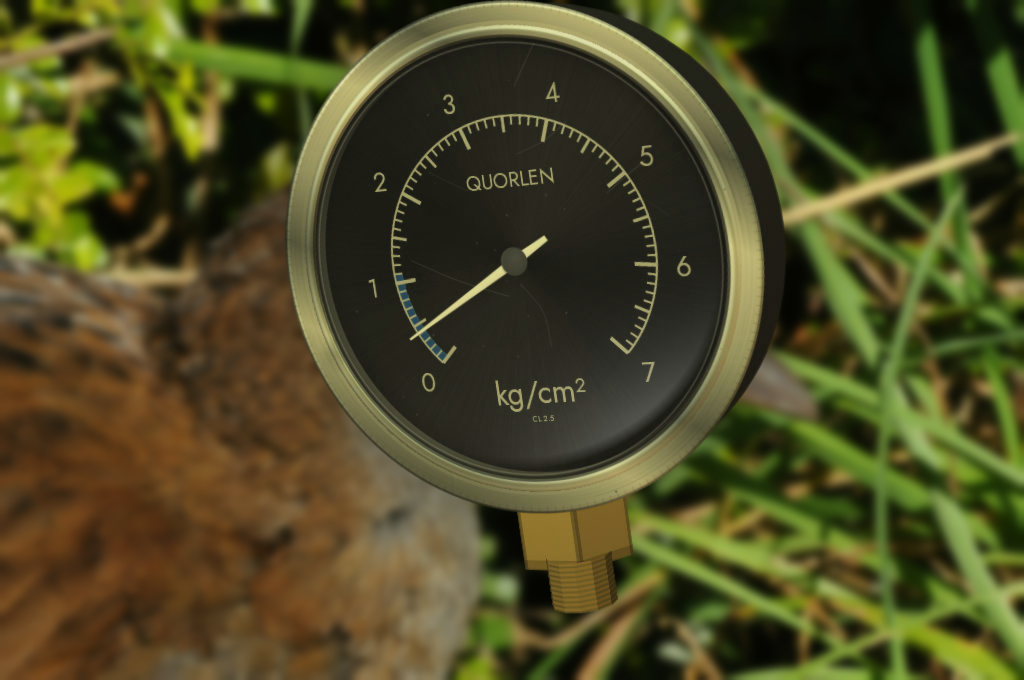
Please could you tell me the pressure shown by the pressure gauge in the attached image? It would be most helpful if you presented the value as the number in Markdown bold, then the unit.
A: **0.4** kg/cm²
